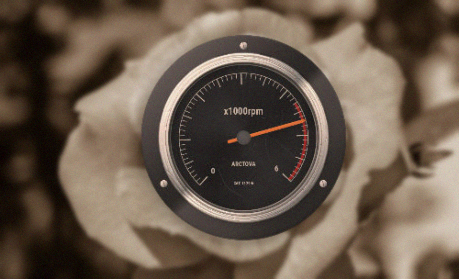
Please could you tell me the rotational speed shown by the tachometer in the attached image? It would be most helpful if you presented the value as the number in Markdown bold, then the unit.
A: **4700** rpm
